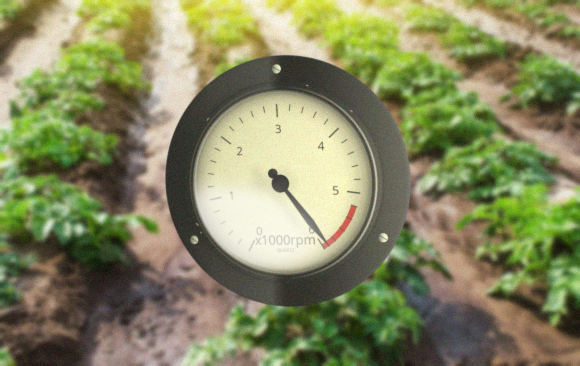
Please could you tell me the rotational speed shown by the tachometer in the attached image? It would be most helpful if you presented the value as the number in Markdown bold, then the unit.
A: **5900** rpm
